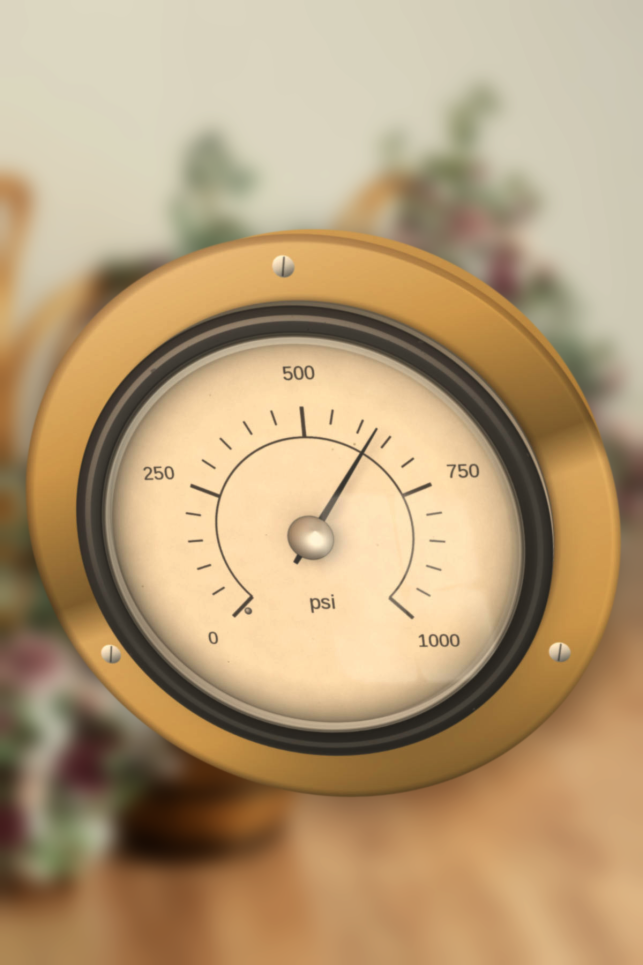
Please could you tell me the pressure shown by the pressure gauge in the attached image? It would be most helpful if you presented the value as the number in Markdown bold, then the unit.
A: **625** psi
